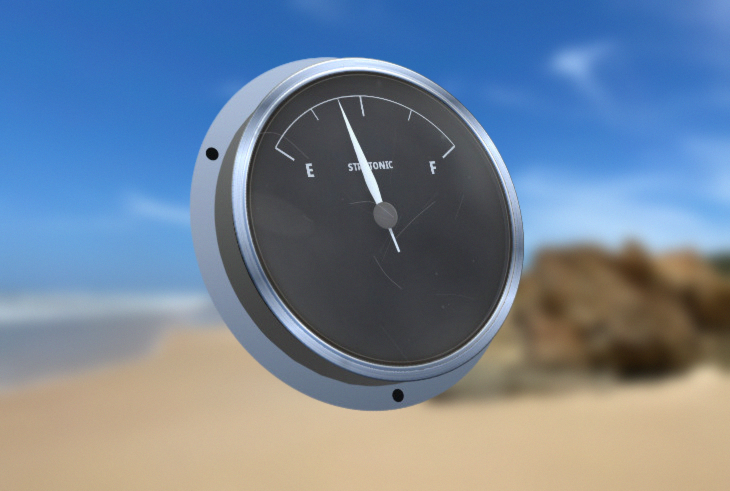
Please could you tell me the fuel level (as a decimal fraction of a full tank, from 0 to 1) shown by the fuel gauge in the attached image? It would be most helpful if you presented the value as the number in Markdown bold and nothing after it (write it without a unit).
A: **0.375**
